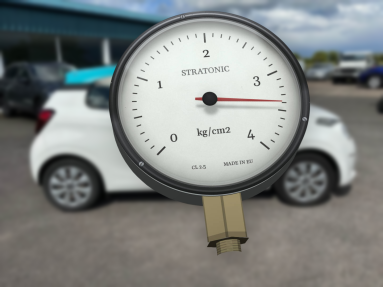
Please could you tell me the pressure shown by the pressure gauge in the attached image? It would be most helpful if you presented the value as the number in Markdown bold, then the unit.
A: **3.4** kg/cm²
